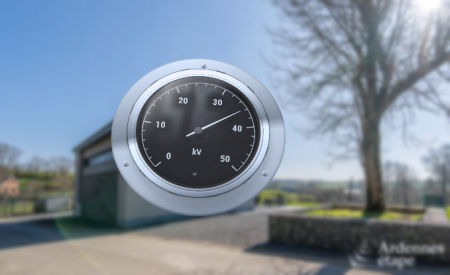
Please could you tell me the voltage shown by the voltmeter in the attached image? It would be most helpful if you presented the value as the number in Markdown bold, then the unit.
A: **36** kV
